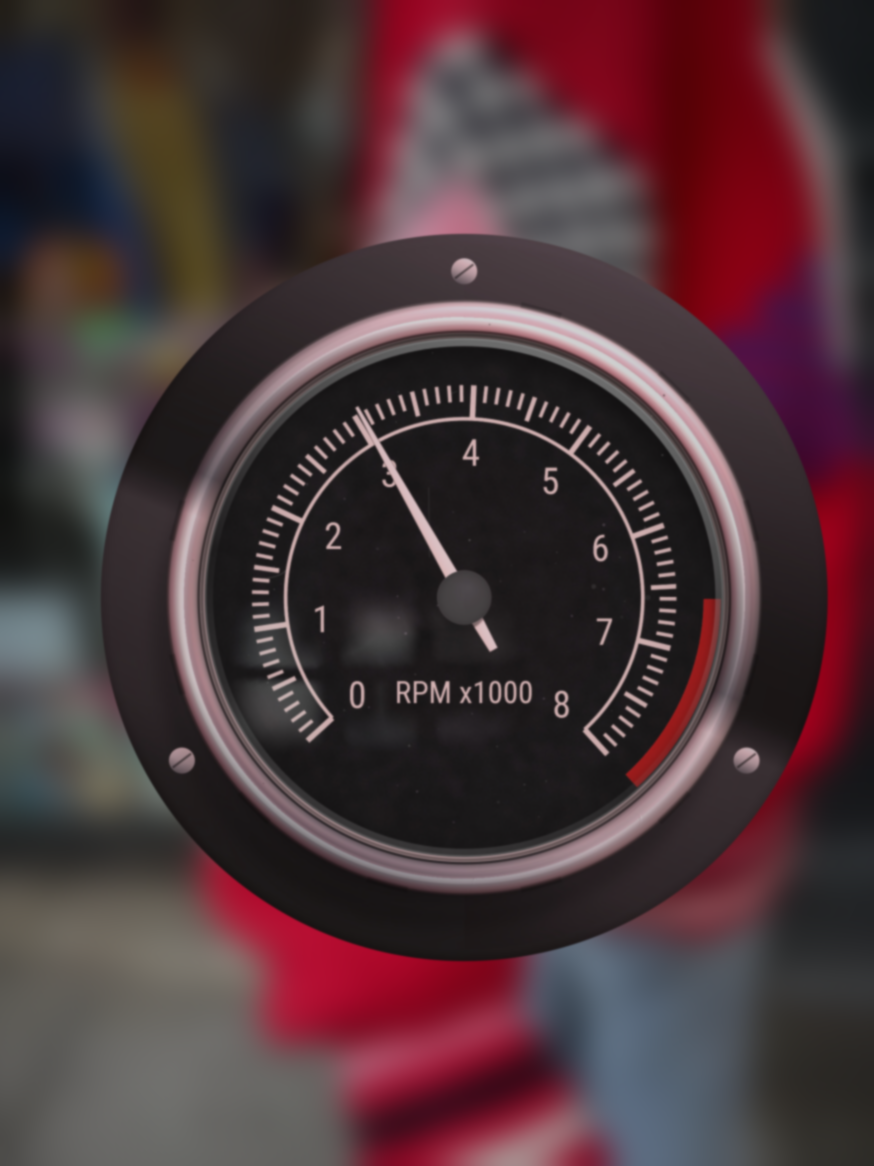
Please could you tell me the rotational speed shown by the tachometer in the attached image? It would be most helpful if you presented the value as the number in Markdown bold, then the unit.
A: **3050** rpm
